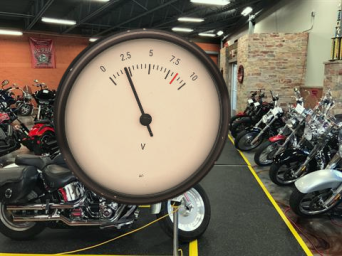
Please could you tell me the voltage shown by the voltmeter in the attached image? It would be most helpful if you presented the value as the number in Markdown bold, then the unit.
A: **2** V
